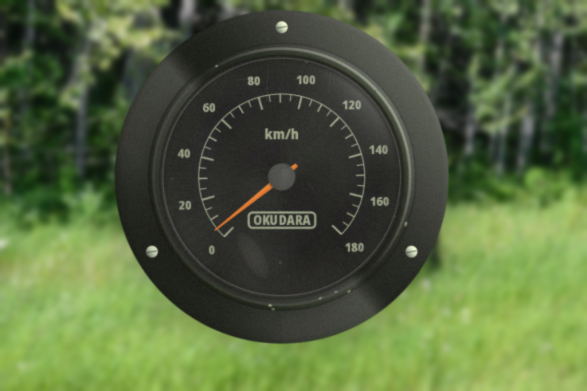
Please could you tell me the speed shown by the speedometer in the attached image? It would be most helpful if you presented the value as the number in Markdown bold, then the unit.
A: **5** km/h
